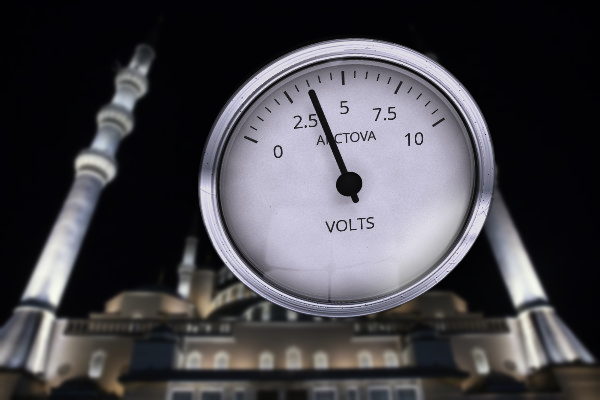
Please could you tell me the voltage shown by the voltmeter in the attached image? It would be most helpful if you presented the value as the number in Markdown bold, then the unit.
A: **3.5** V
